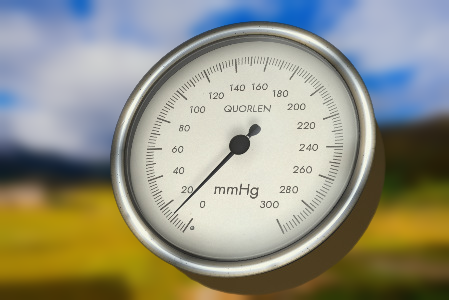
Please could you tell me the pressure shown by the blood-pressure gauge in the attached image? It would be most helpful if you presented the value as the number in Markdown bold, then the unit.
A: **10** mmHg
